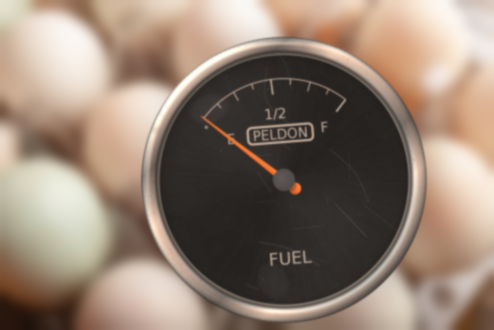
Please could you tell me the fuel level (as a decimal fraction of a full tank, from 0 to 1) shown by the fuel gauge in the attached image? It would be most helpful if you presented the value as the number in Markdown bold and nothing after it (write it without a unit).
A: **0**
